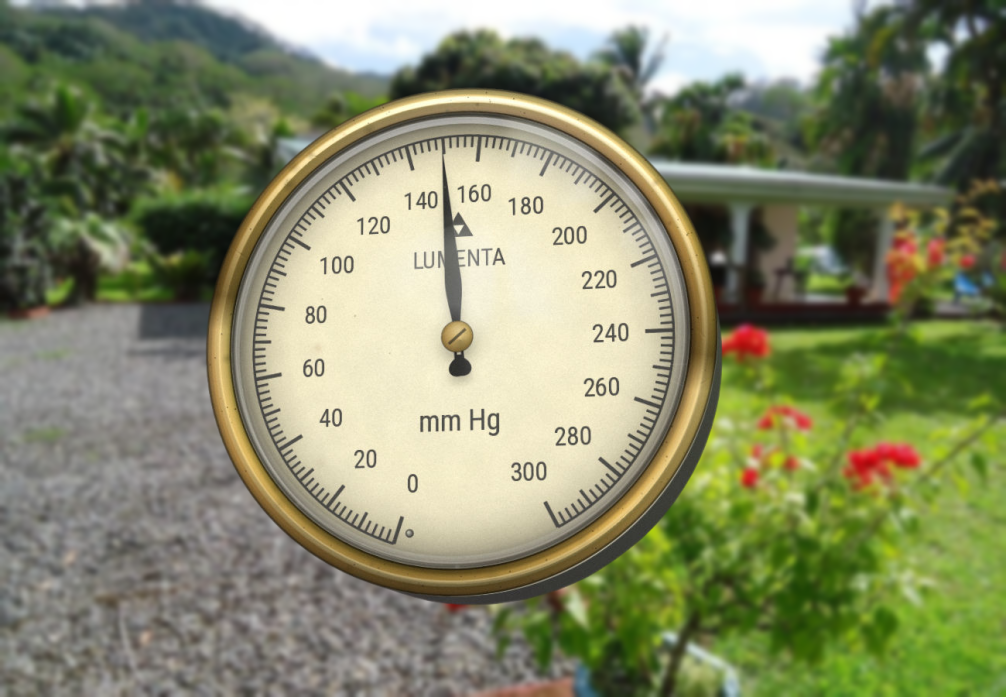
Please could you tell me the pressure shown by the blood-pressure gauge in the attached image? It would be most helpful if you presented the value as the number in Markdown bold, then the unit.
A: **150** mmHg
